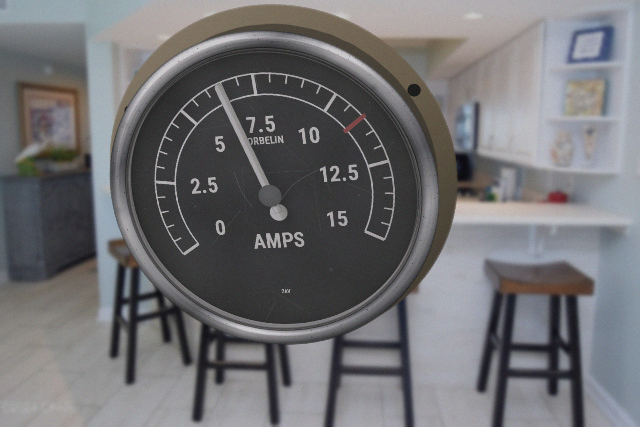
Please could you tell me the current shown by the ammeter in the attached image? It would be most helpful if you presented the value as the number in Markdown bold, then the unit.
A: **6.5** A
